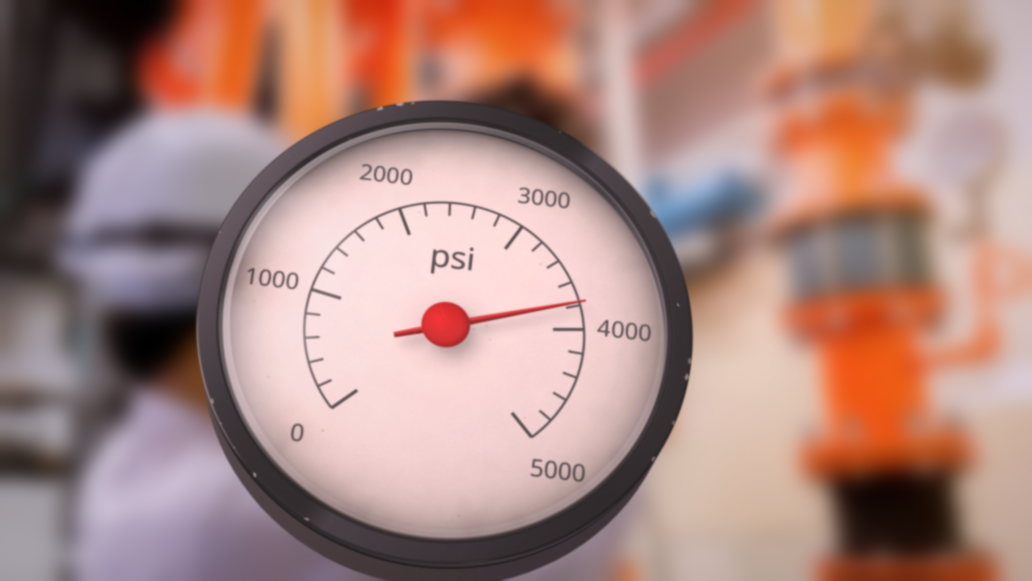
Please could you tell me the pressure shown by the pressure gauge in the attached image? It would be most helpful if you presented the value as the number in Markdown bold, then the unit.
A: **3800** psi
